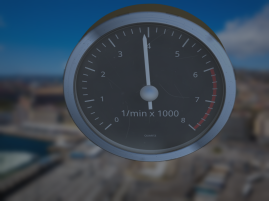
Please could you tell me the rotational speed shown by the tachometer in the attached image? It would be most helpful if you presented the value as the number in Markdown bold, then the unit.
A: **3900** rpm
